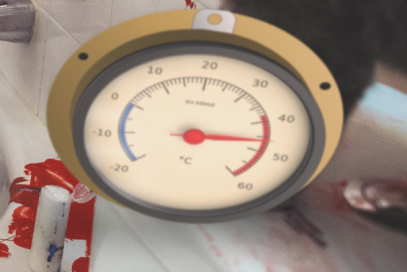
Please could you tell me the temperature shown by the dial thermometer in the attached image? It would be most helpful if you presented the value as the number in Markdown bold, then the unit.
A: **45** °C
